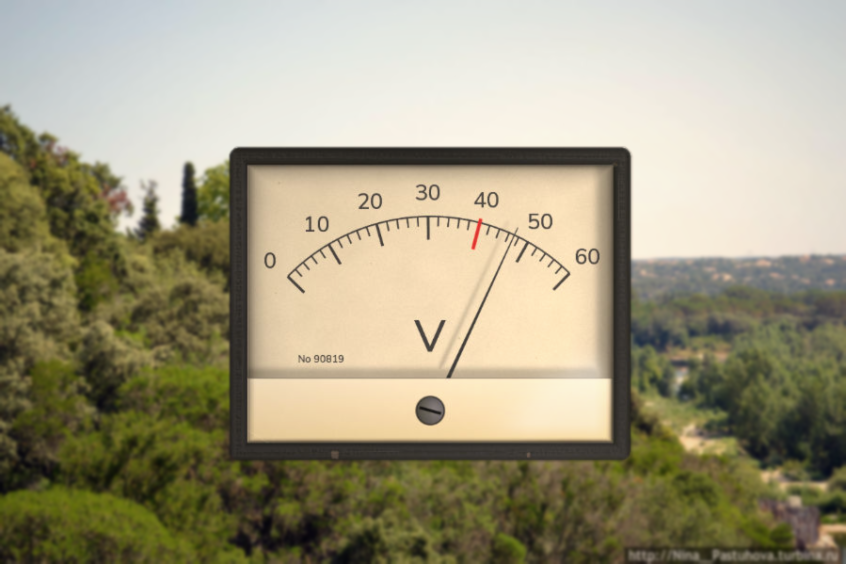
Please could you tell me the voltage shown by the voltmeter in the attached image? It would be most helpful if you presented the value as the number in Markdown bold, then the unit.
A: **47** V
